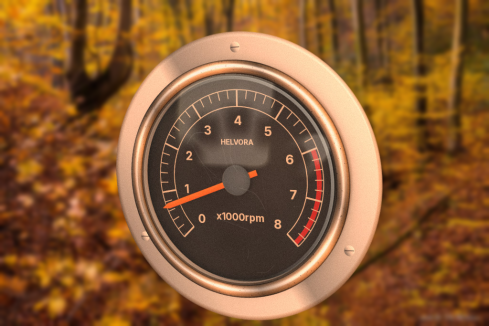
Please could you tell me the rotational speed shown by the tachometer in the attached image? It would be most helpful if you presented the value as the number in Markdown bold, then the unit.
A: **700** rpm
